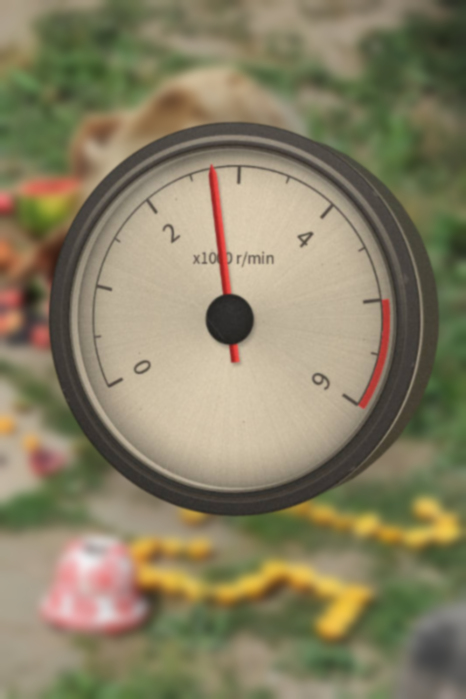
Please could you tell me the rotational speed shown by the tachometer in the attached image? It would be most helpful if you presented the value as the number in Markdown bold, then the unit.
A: **2750** rpm
